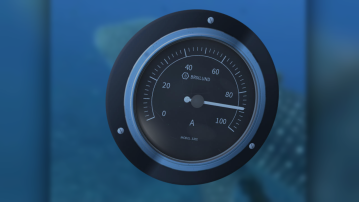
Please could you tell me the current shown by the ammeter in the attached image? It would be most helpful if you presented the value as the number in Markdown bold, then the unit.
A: **88** A
